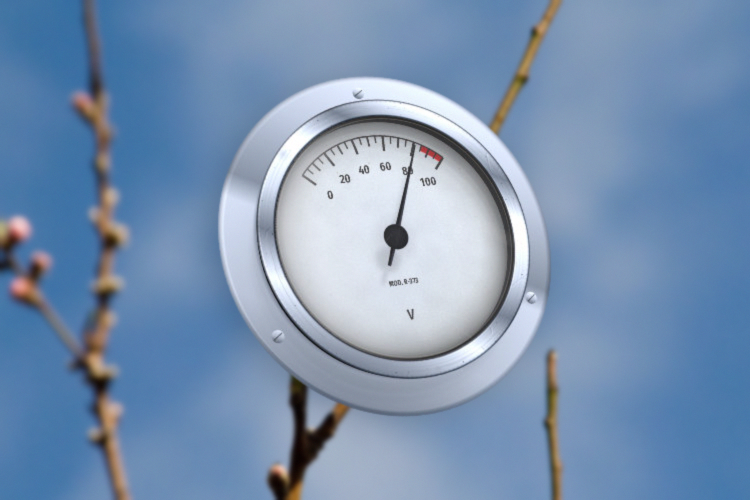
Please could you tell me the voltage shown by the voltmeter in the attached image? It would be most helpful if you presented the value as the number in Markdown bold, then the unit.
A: **80** V
